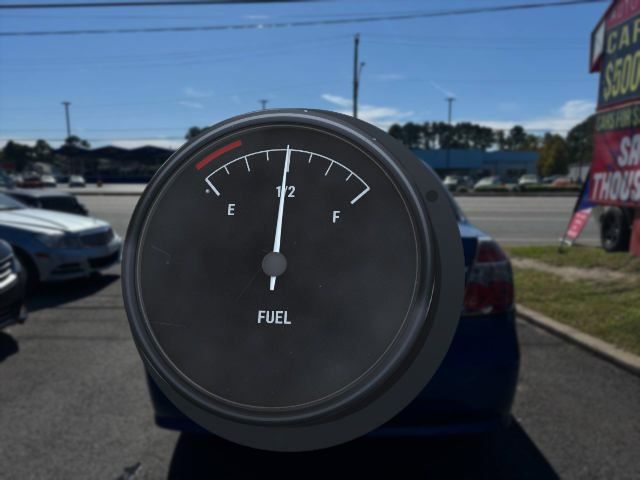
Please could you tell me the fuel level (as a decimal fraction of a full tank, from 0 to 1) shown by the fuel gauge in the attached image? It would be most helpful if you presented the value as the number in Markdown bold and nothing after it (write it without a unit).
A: **0.5**
